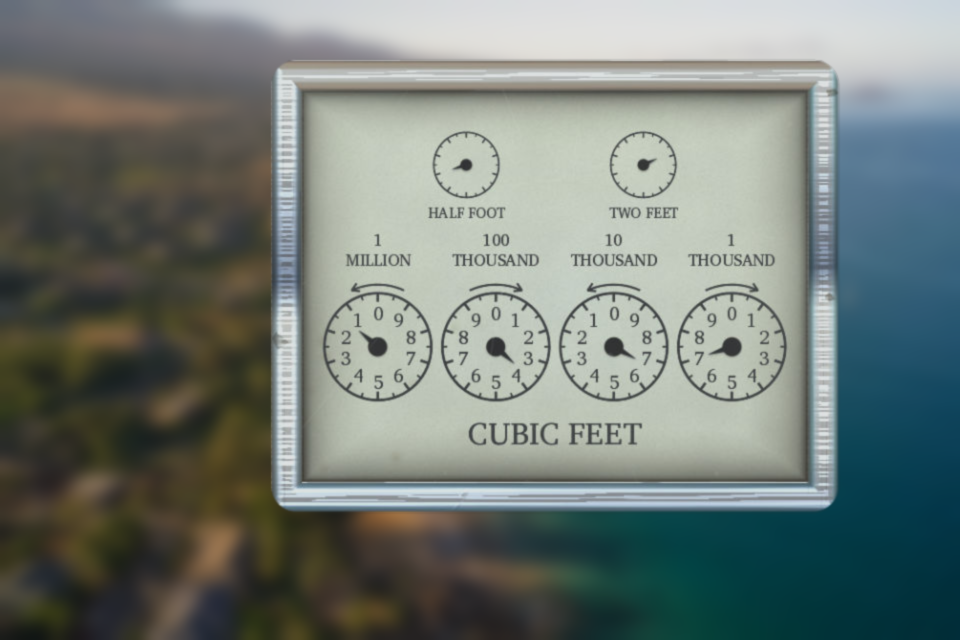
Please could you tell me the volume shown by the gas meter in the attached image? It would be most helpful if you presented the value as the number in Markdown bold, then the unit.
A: **136700** ft³
